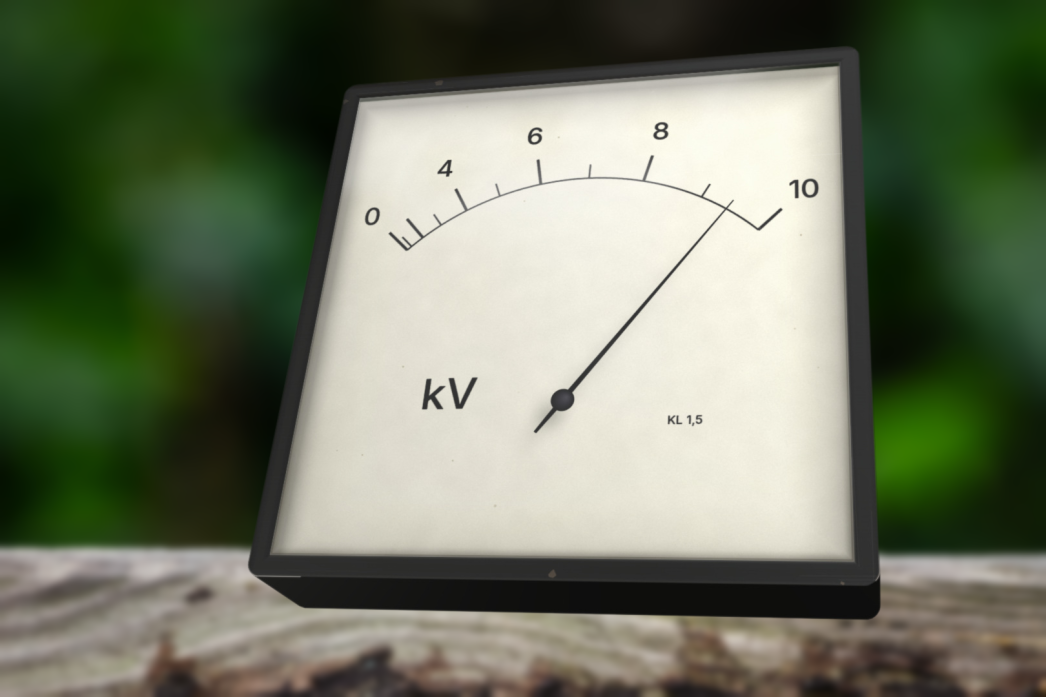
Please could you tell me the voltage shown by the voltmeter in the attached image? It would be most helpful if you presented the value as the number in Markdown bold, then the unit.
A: **9.5** kV
